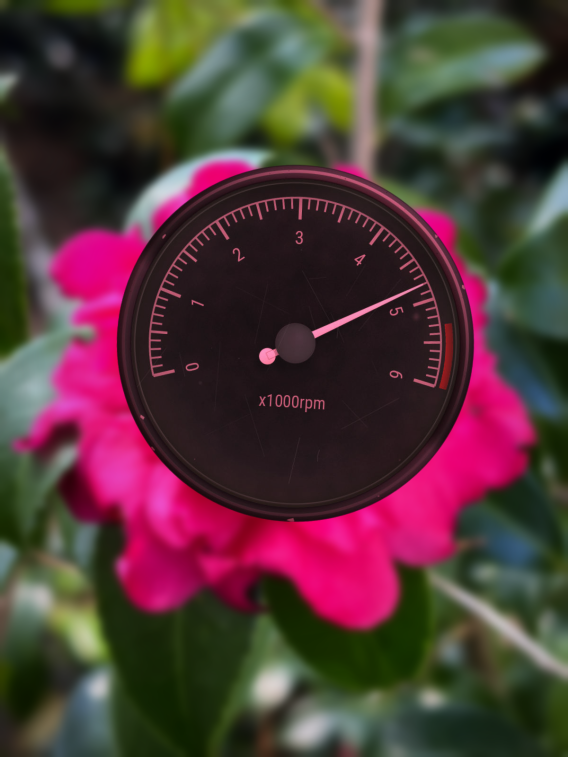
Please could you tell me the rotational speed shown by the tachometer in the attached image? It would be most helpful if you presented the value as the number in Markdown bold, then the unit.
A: **4800** rpm
